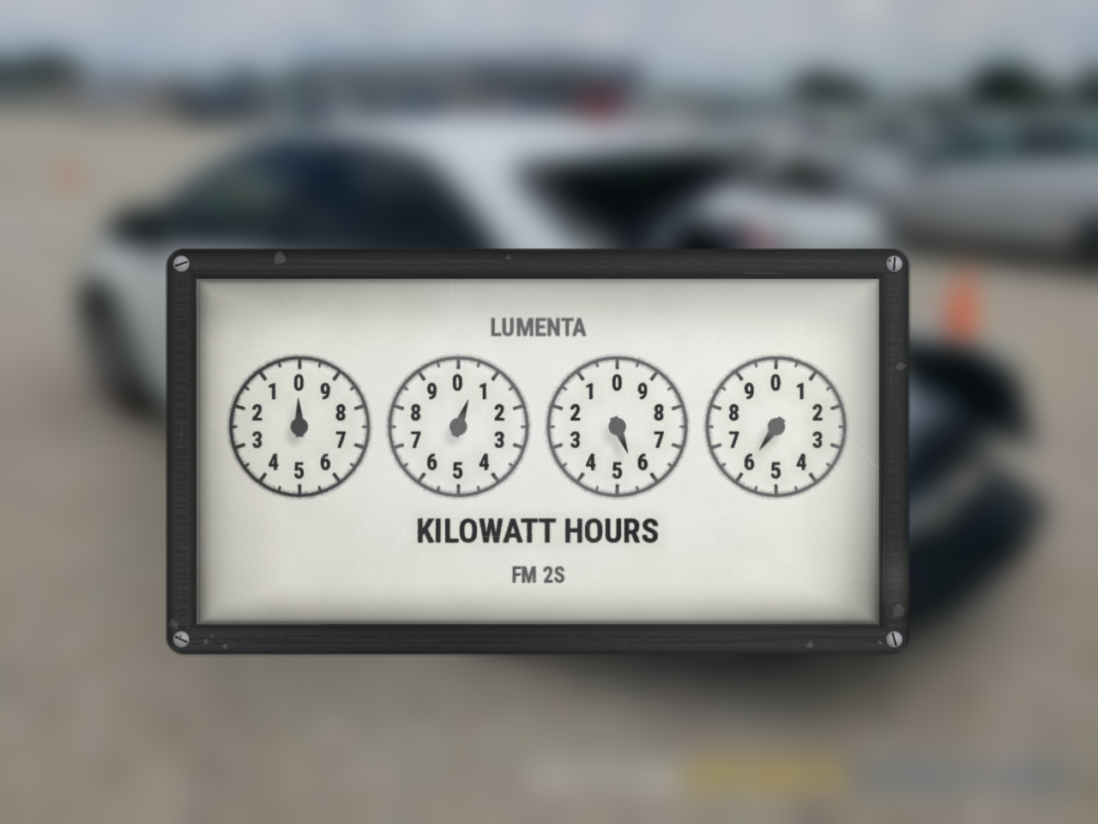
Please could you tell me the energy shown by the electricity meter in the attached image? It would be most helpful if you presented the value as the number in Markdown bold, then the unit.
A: **56** kWh
